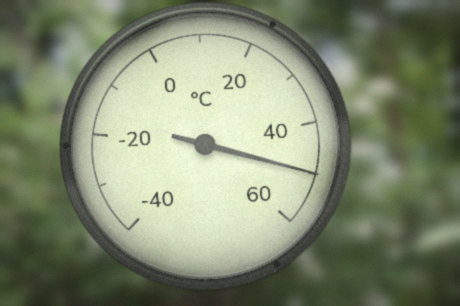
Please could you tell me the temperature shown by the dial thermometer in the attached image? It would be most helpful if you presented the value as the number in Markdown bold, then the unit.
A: **50** °C
